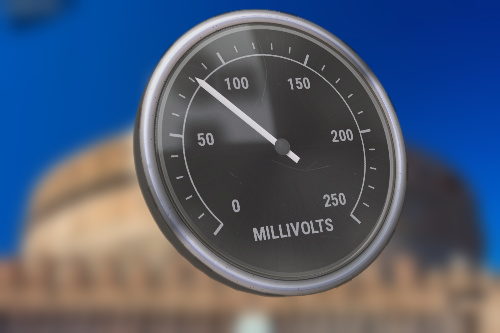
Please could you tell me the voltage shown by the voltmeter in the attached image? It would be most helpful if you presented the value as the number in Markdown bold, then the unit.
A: **80** mV
